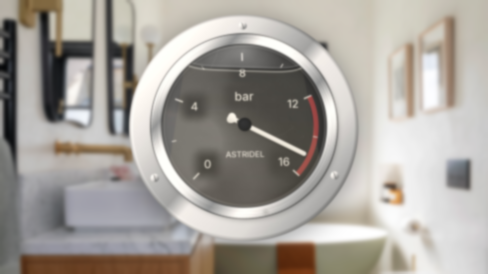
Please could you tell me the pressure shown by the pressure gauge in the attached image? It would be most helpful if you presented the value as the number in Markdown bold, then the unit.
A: **15** bar
